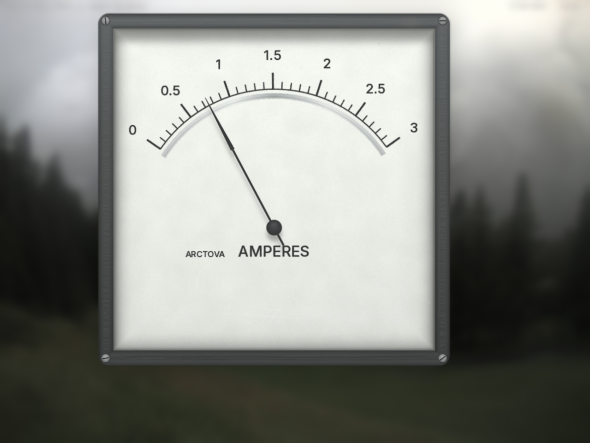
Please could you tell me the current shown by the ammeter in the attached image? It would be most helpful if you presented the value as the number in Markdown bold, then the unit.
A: **0.75** A
